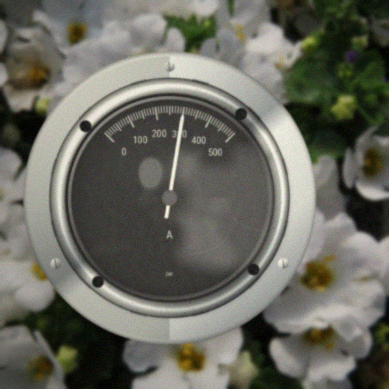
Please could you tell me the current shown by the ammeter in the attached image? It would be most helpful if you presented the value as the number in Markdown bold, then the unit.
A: **300** A
